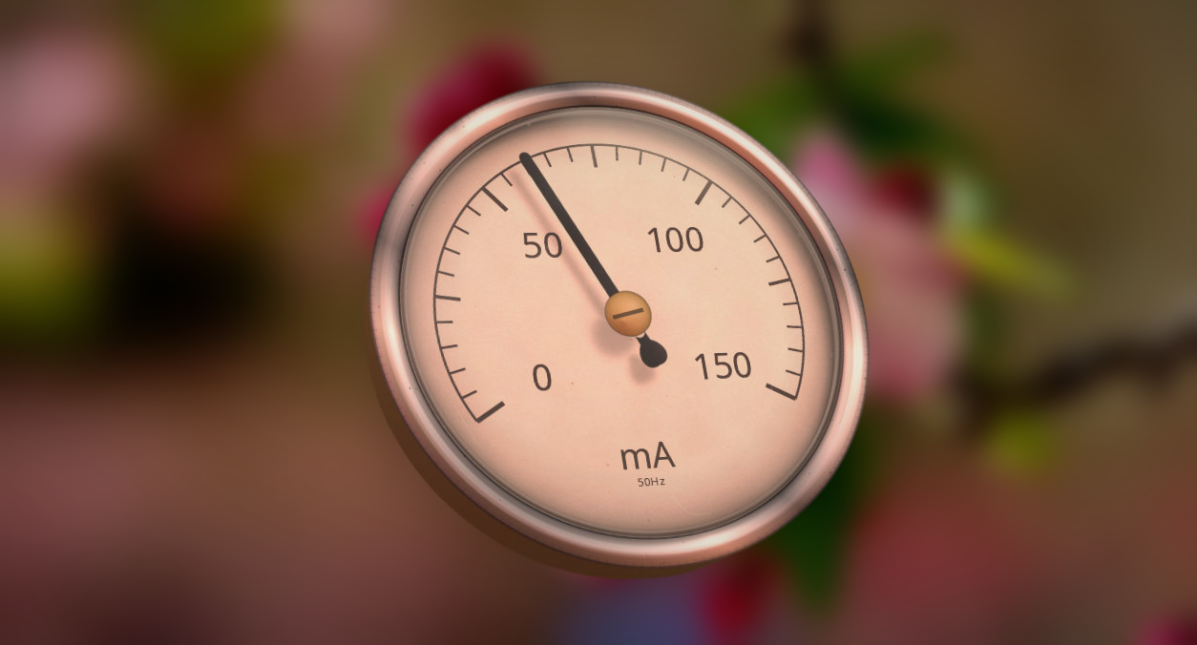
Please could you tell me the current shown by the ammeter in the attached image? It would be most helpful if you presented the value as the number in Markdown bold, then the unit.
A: **60** mA
